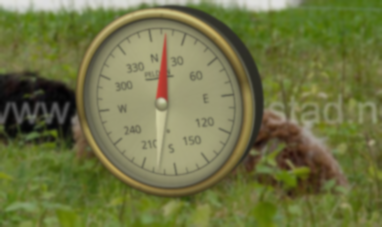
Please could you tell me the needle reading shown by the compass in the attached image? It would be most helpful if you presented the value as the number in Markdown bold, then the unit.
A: **15** °
